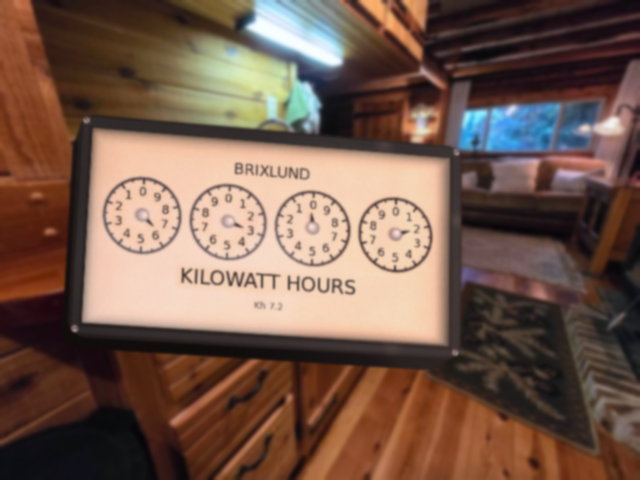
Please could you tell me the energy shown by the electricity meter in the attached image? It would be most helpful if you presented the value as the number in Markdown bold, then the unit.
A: **6302** kWh
